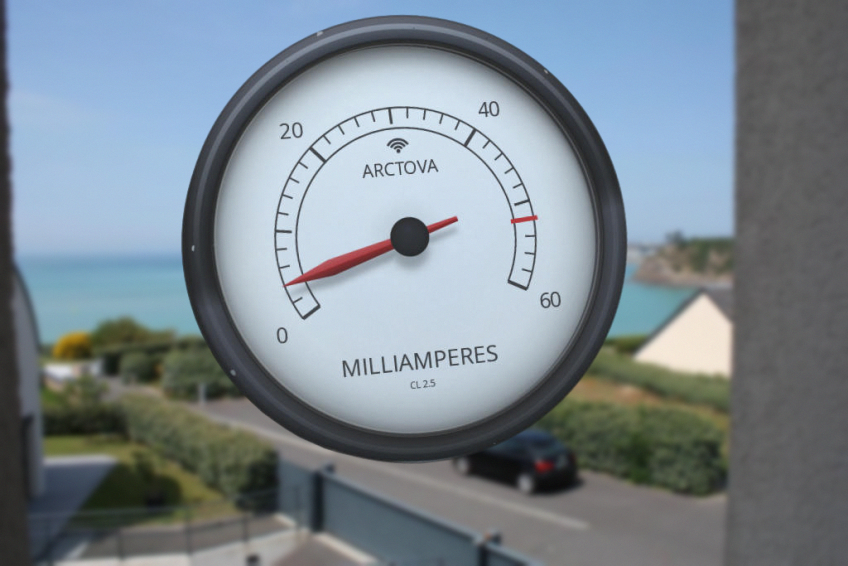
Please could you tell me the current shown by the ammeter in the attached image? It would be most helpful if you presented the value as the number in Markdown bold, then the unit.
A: **4** mA
